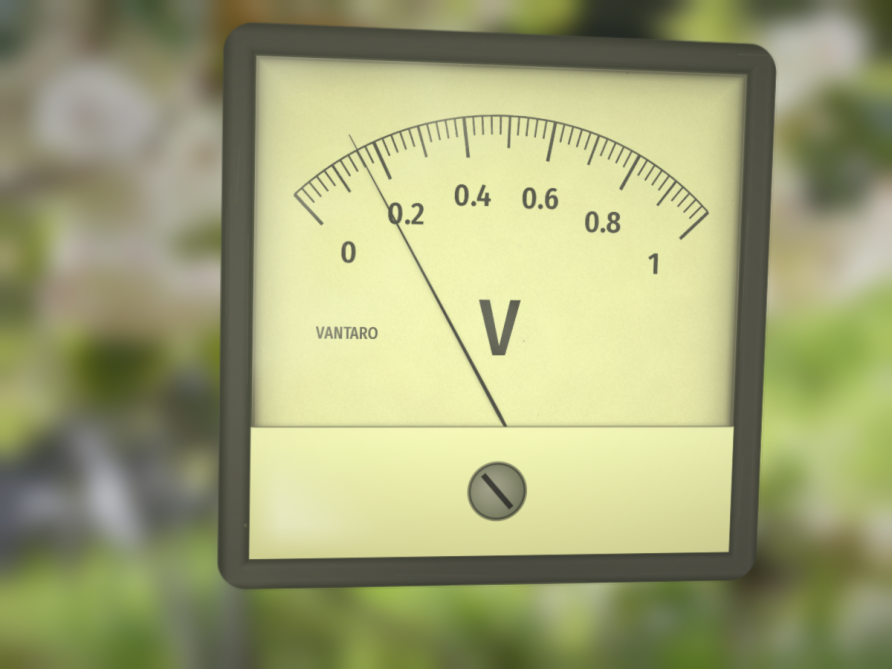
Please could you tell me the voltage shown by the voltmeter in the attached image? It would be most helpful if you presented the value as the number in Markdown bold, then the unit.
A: **0.16** V
